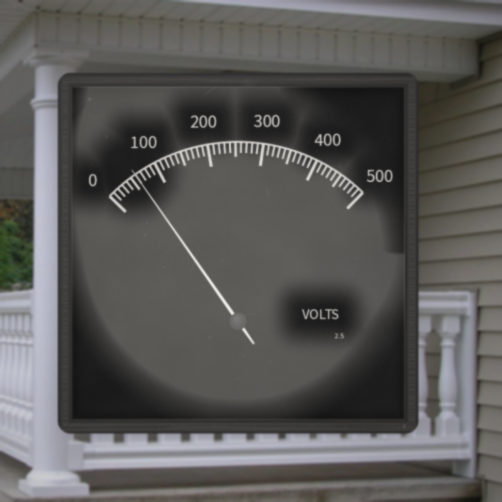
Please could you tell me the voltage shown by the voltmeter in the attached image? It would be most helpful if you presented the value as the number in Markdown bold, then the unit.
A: **60** V
